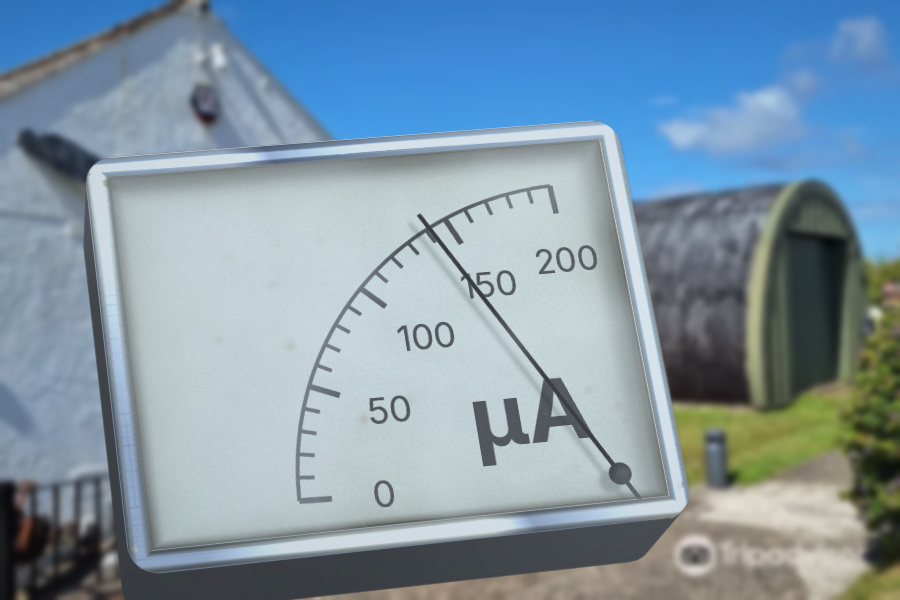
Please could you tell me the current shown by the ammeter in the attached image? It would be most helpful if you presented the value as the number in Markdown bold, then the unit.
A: **140** µA
